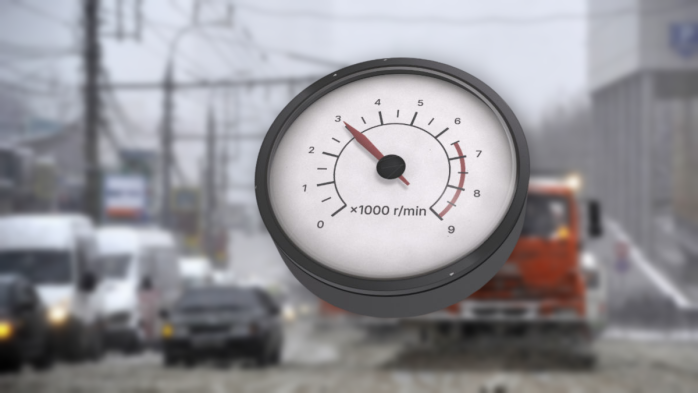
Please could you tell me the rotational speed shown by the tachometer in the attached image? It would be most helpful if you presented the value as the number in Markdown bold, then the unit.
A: **3000** rpm
